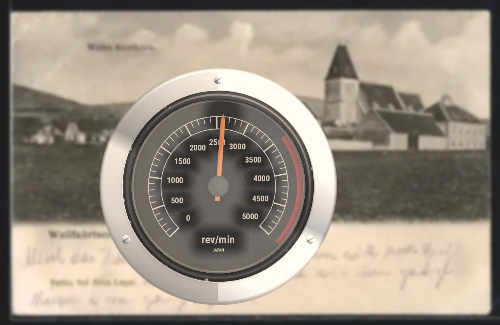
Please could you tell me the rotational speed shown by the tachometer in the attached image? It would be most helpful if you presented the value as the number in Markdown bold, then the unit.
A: **2600** rpm
